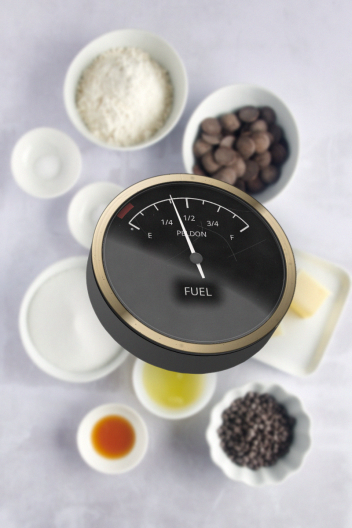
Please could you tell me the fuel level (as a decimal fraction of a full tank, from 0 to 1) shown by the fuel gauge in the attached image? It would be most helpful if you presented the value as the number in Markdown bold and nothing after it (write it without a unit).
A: **0.375**
